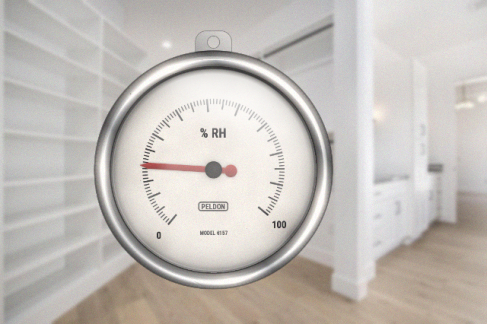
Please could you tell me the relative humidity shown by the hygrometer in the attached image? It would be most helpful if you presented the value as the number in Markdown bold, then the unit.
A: **20** %
